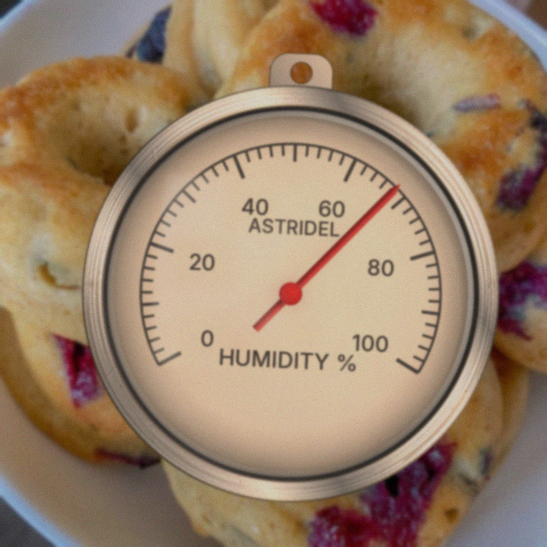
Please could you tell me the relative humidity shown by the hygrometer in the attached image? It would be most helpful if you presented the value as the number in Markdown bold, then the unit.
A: **68** %
